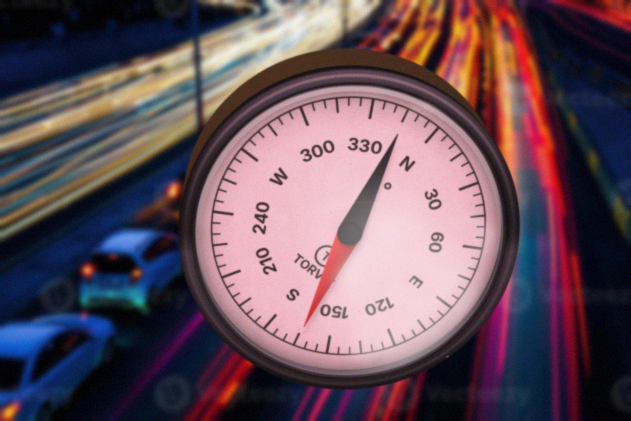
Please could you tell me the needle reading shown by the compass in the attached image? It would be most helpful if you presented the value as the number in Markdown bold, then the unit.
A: **165** °
